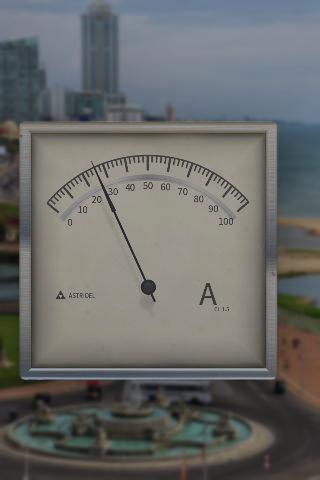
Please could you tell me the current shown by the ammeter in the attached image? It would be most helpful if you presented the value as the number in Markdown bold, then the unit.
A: **26** A
